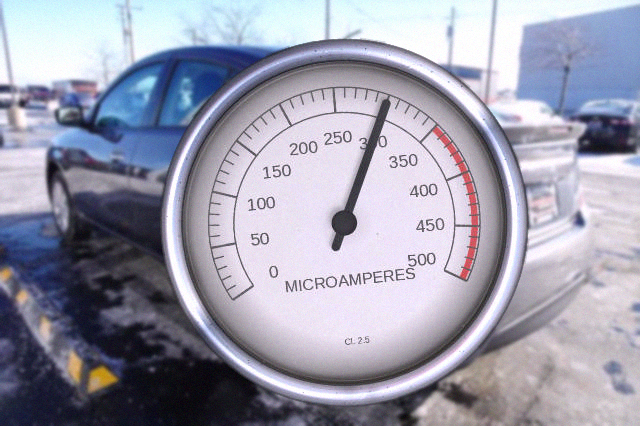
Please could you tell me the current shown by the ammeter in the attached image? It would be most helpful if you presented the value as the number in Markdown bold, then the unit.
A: **300** µA
